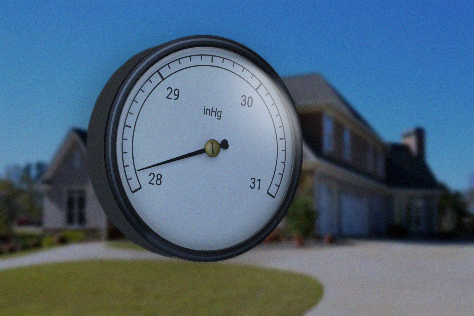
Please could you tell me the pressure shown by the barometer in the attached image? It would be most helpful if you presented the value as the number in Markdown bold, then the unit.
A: **28.15** inHg
